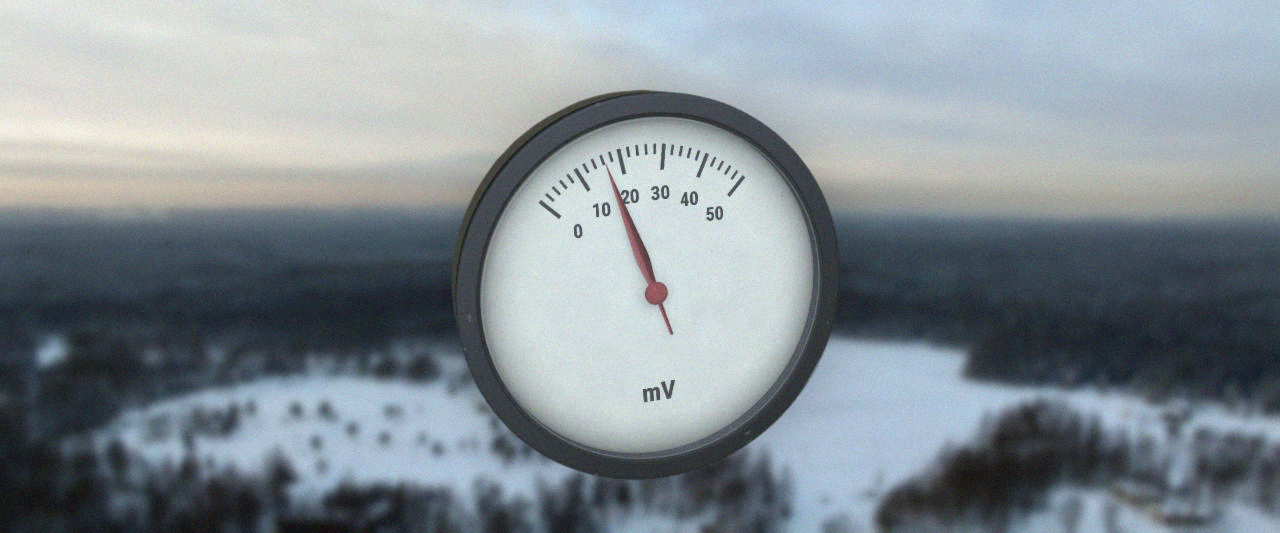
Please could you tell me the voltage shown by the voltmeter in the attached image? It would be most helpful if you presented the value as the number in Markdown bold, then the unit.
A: **16** mV
